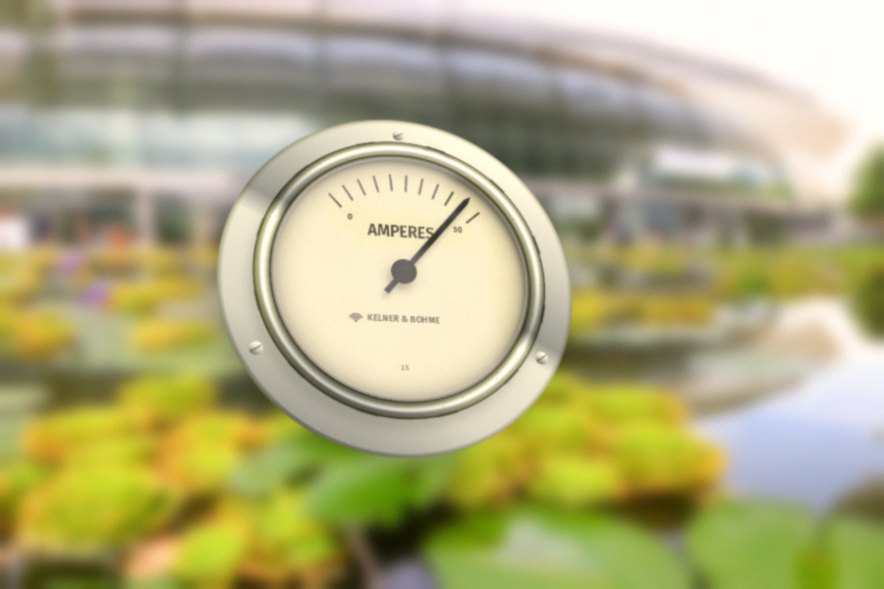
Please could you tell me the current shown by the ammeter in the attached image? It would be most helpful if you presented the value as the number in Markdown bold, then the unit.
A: **45** A
